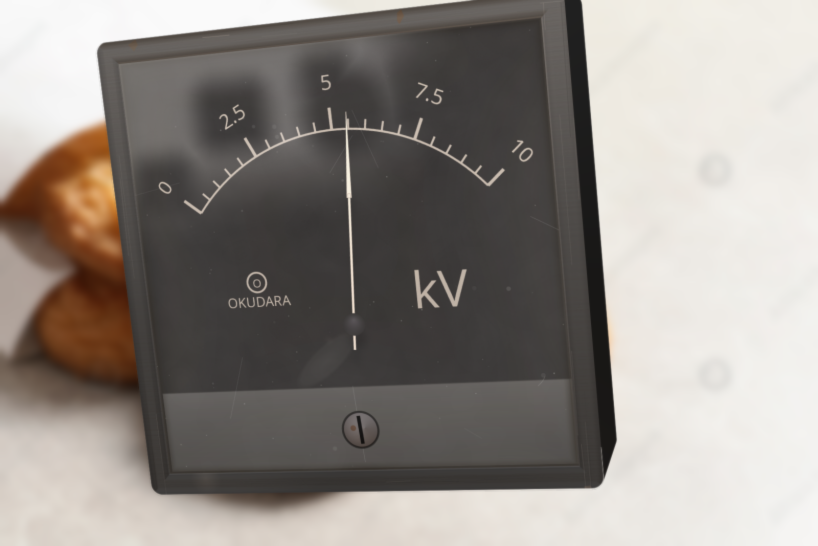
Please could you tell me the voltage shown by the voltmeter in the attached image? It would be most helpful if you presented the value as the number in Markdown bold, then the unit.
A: **5.5** kV
